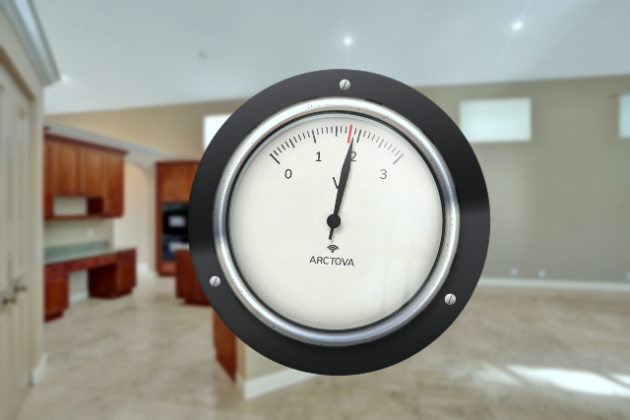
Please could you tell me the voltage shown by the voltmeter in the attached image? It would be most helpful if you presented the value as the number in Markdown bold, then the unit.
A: **1.9** V
